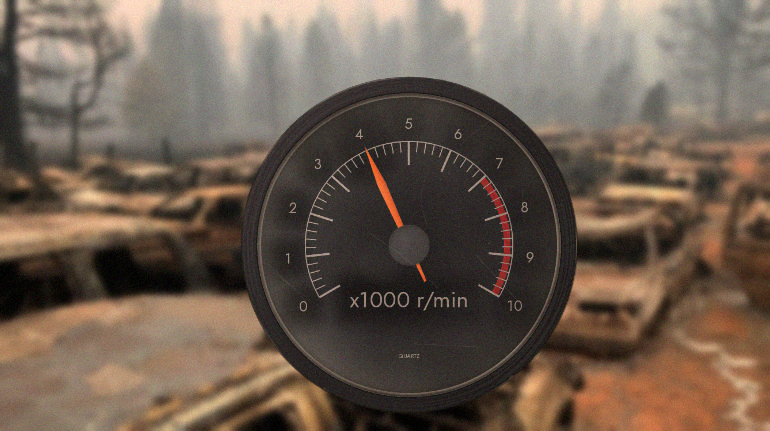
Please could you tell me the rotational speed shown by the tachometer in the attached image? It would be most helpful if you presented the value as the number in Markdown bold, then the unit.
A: **4000** rpm
